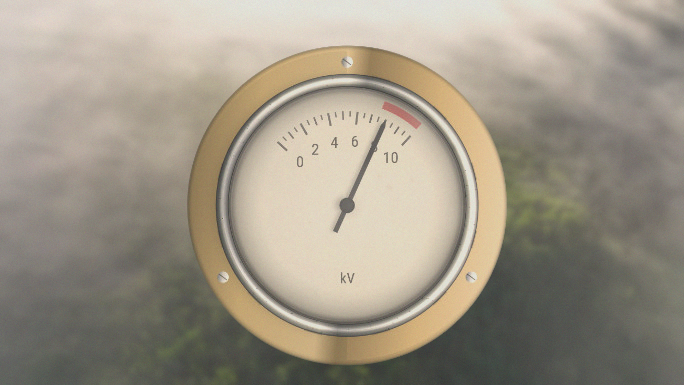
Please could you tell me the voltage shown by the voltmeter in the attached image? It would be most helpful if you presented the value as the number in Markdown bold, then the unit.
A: **8** kV
